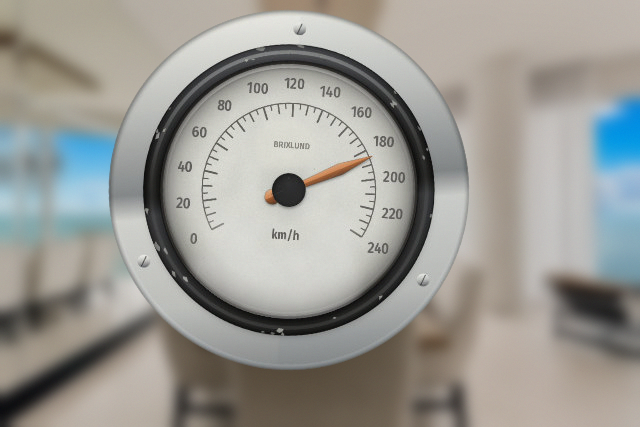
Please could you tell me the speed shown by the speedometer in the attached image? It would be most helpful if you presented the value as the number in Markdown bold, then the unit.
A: **185** km/h
